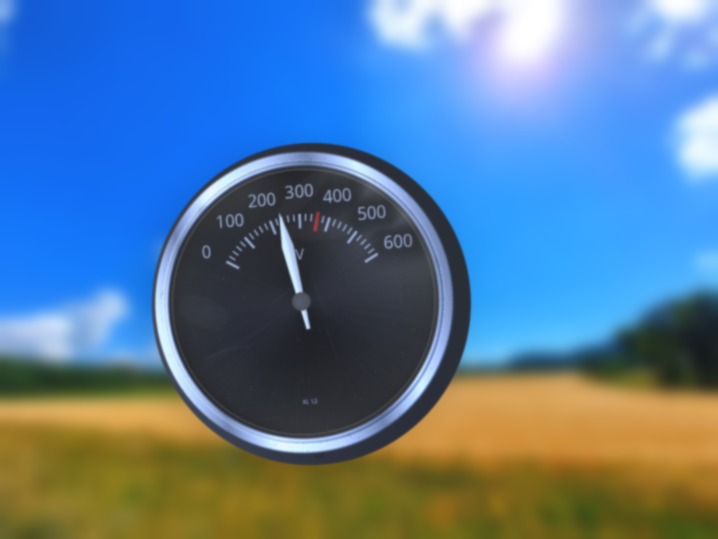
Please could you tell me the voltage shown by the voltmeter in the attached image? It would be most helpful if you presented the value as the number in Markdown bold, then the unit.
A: **240** V
